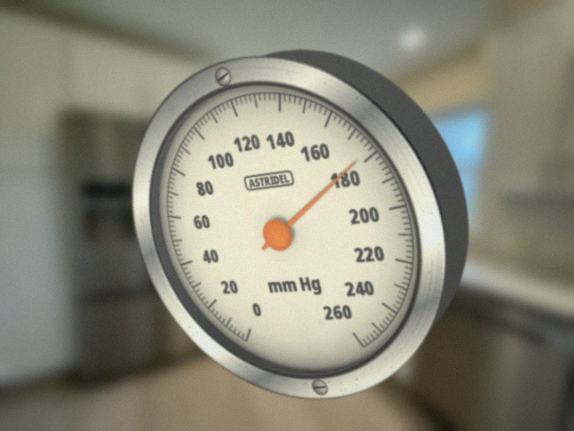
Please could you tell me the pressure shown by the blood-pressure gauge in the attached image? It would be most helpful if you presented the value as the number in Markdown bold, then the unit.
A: **178** mmHg
